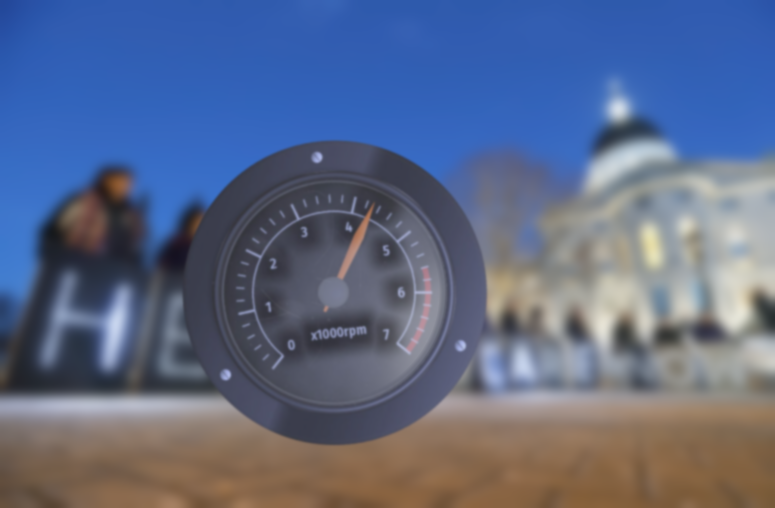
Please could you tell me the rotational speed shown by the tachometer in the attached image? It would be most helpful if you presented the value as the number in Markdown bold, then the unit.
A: **4300** rpm
